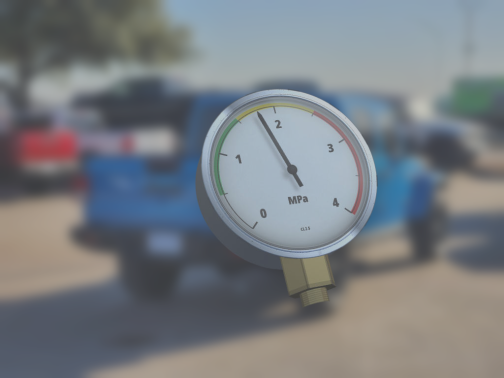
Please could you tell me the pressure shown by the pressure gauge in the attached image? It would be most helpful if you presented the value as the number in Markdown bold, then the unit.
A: **1.75** MPa
